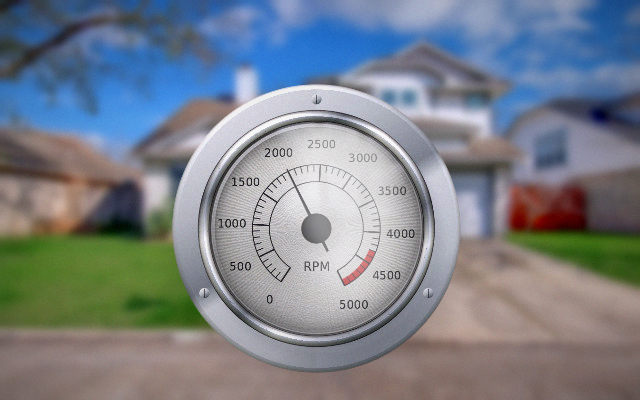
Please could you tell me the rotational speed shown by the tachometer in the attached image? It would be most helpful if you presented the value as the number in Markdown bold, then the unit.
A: **2000** rpm
